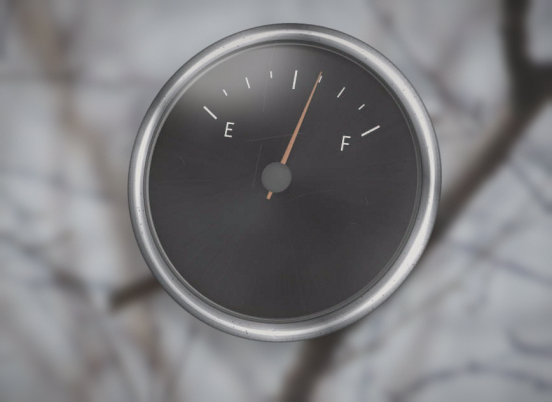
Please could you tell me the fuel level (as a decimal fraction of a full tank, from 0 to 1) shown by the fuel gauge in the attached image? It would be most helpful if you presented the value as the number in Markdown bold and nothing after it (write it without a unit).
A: **0.625**
